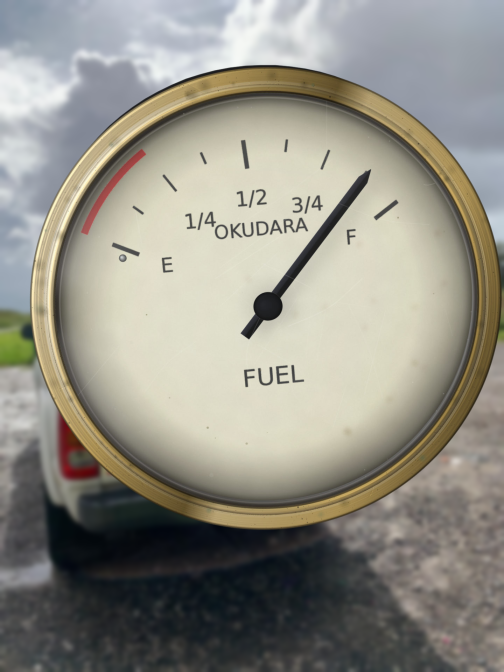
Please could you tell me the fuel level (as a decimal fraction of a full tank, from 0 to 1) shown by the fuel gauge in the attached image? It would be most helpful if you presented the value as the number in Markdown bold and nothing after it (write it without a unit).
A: **0.875**
